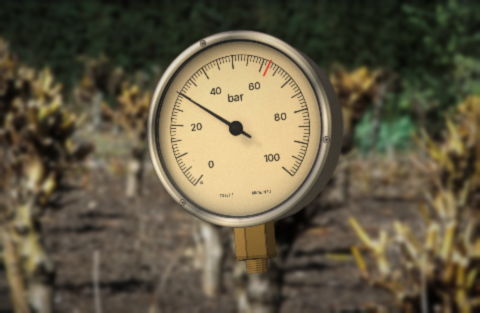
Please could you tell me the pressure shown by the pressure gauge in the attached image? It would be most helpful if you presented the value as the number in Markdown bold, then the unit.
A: **30** bar
